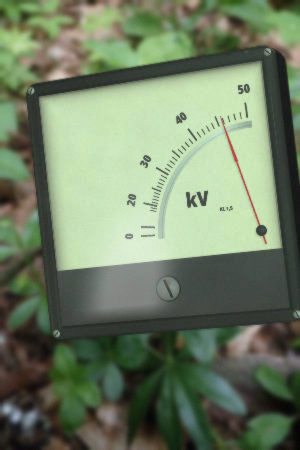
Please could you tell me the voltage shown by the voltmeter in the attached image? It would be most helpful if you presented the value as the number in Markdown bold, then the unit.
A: **46** kV
